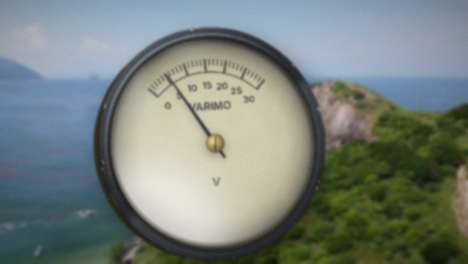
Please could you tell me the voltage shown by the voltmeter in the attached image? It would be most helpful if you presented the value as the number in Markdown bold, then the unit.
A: **5** V
